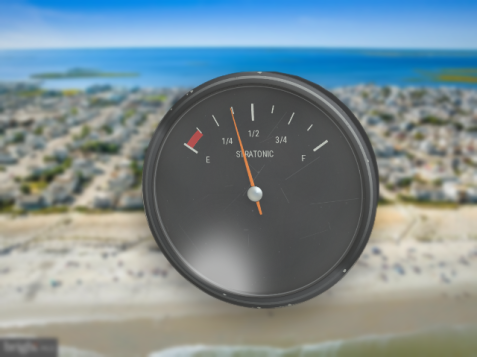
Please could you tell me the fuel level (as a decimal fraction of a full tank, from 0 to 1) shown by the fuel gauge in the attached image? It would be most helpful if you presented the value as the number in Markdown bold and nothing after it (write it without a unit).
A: **0.375**
